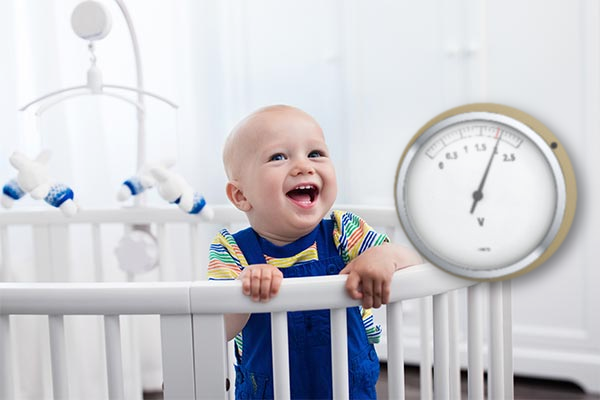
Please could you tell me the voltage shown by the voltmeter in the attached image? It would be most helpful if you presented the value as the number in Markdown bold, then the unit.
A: **2** V
